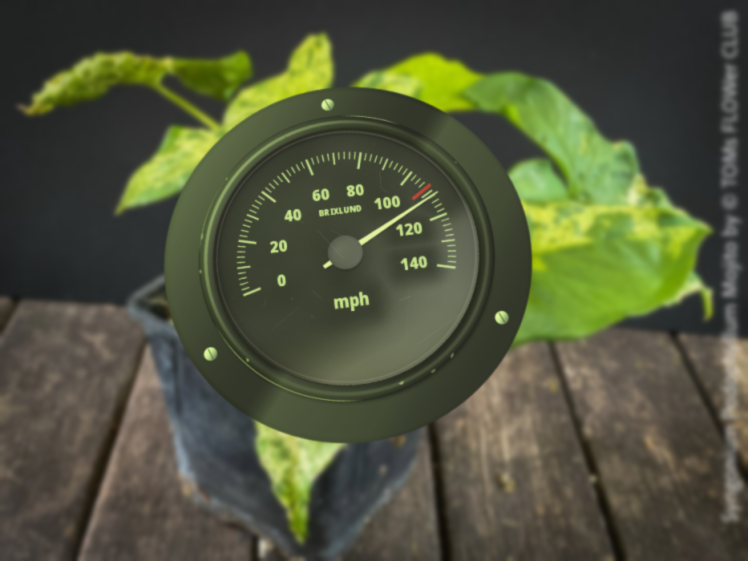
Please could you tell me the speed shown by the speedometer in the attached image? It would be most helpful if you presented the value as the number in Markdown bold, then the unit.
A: **112** mph
